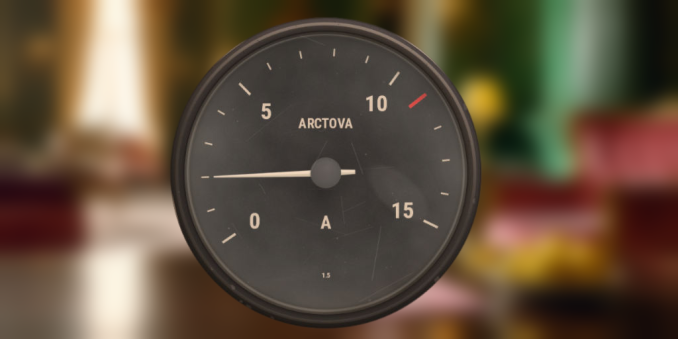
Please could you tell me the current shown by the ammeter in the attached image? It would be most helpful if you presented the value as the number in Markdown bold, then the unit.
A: **2** A
